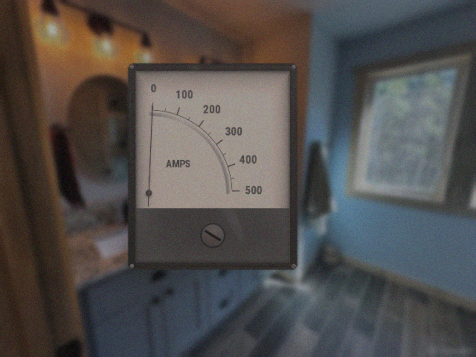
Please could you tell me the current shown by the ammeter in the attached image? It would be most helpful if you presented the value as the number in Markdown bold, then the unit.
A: **0** A
